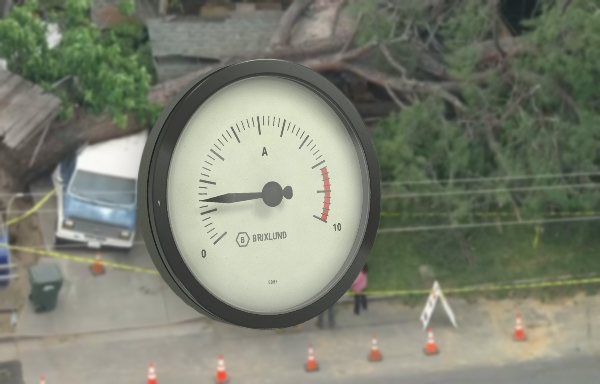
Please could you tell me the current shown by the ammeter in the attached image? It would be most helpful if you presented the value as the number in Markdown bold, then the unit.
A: **1.4** A
